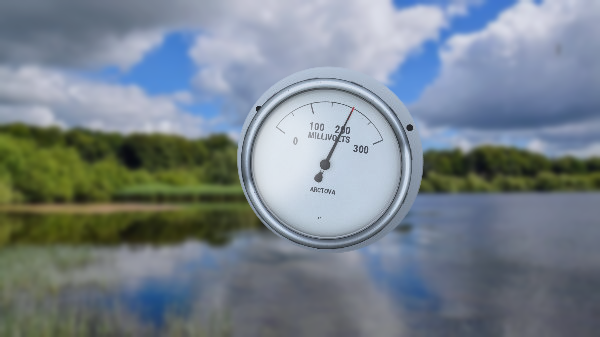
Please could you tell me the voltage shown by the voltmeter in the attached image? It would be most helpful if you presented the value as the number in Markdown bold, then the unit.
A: **200** mV
